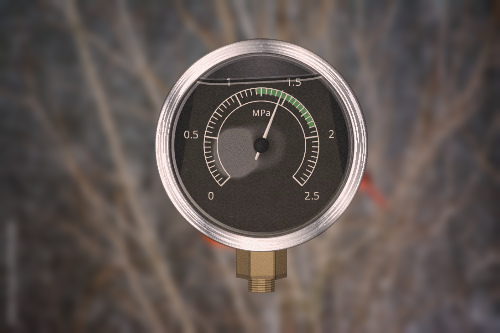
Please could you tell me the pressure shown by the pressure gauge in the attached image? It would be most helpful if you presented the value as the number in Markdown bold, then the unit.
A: **1.45** MPa
